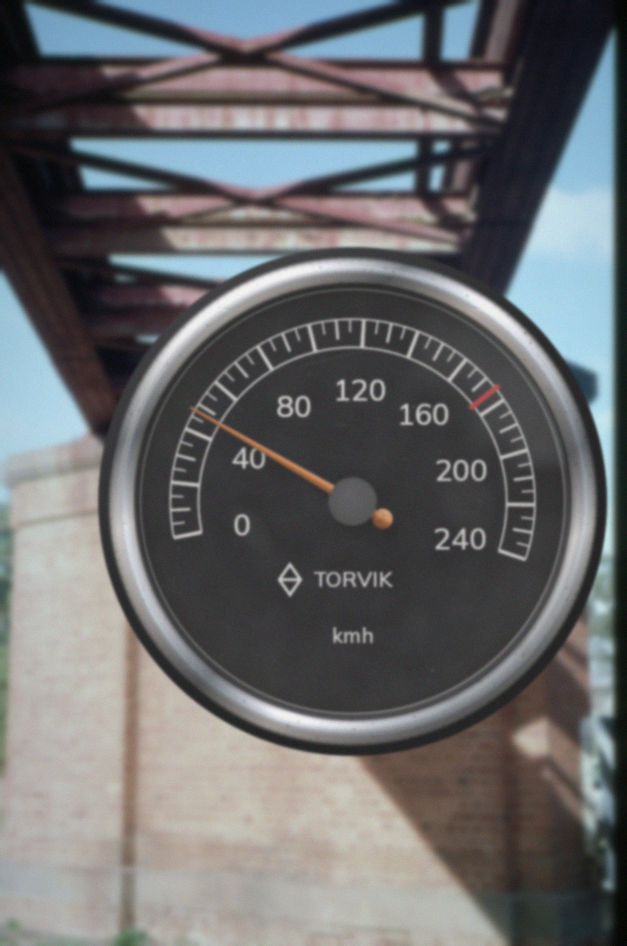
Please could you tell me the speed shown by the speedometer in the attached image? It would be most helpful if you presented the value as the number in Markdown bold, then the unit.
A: **47.5** km/h
